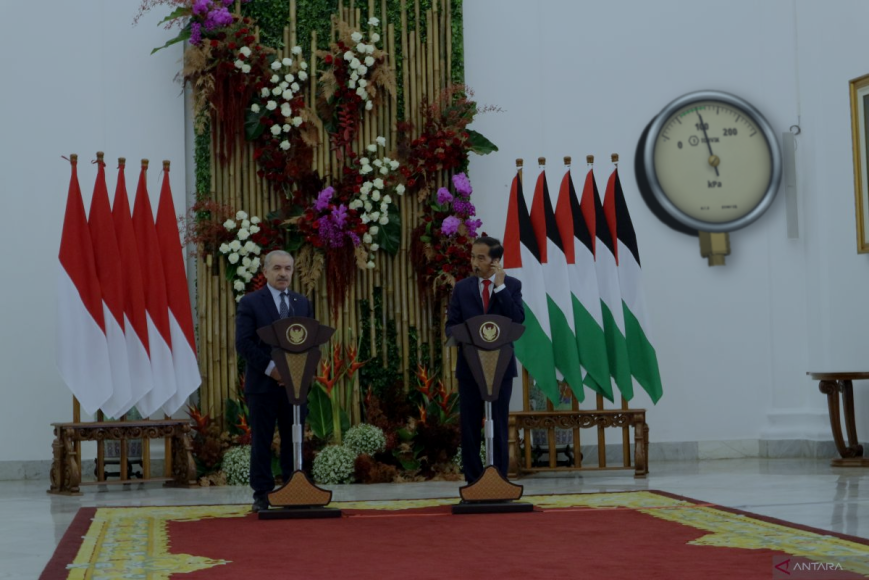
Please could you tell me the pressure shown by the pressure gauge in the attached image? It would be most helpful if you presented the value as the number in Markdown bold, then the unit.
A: **100** kPa
